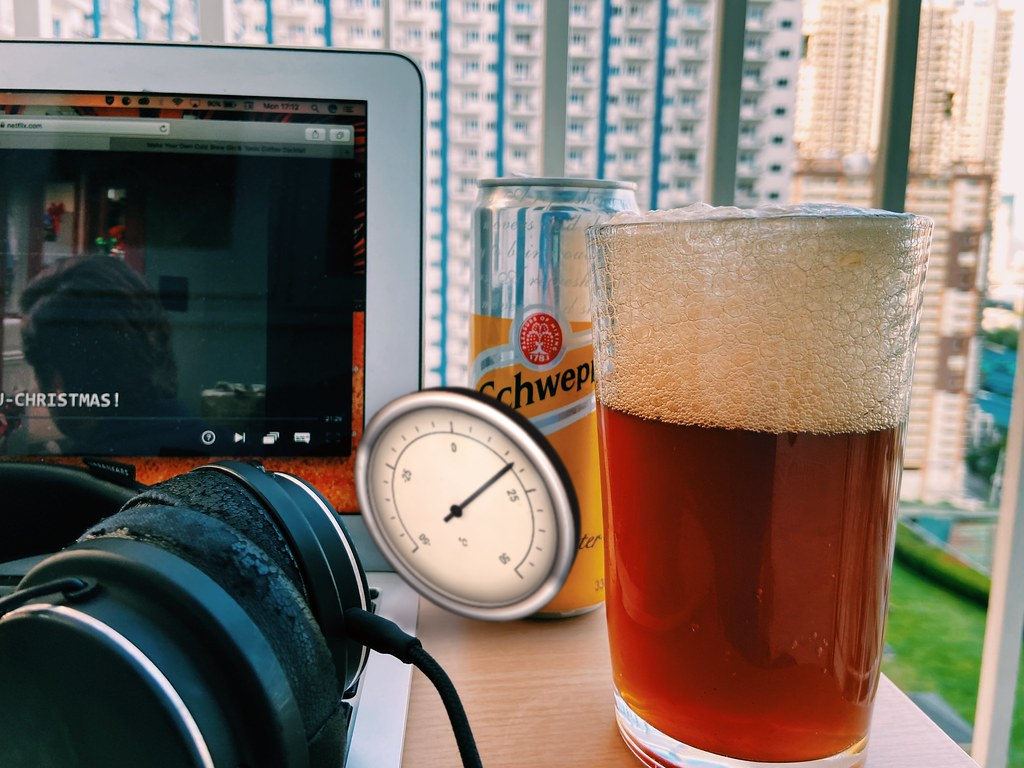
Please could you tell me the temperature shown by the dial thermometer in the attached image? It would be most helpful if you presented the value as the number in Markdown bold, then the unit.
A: **17.5** °C
